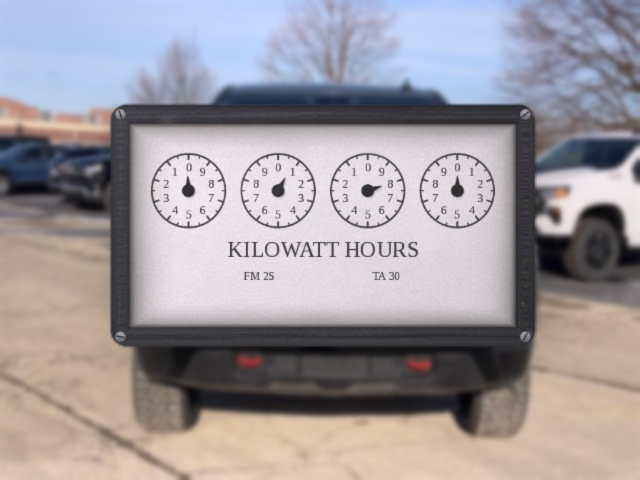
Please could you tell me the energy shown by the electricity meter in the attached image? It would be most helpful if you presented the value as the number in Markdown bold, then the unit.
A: **80** kWh
